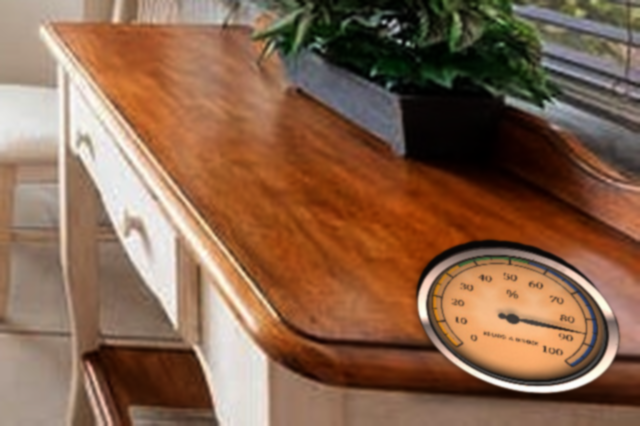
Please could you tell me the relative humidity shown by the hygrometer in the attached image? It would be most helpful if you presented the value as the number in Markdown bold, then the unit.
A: **85** %
